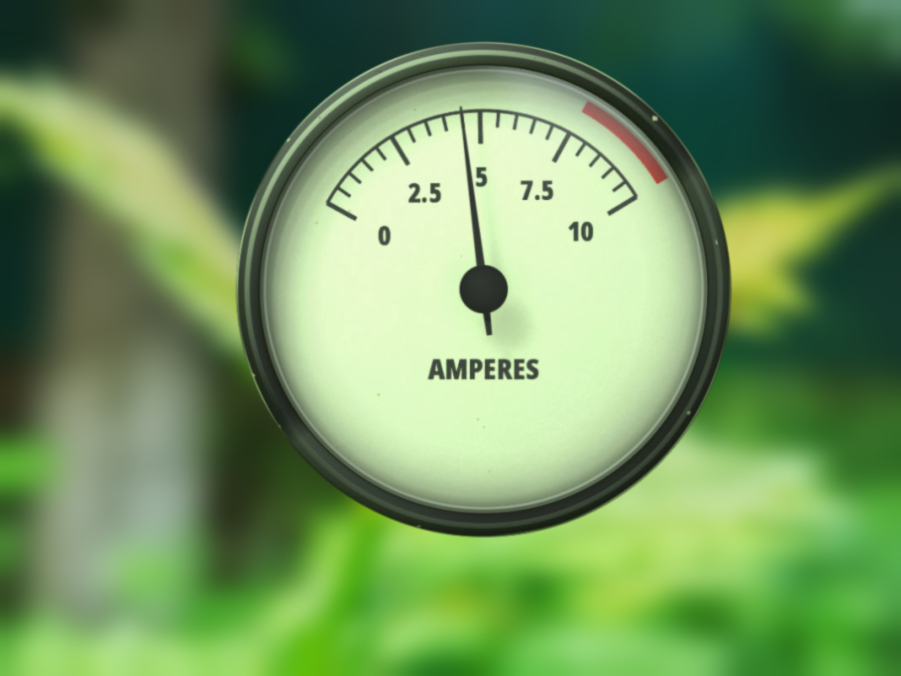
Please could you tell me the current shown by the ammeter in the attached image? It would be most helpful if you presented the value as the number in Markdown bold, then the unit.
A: **4.5** A
